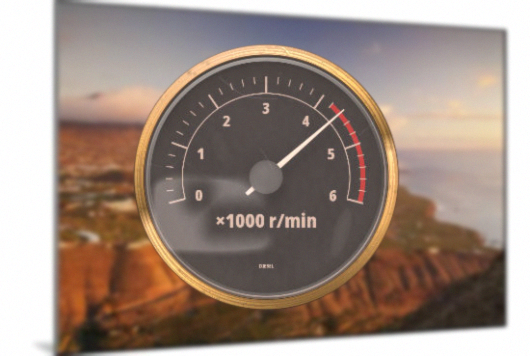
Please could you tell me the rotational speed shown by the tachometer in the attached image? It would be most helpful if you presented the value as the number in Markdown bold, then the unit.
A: **4400** rpm
